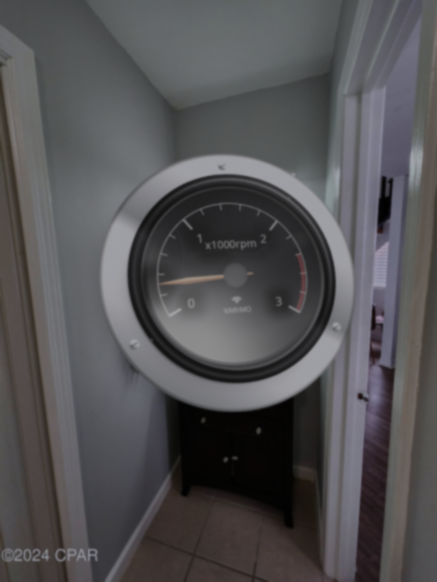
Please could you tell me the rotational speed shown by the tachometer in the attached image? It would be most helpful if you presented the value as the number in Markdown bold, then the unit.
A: **300** rpm
